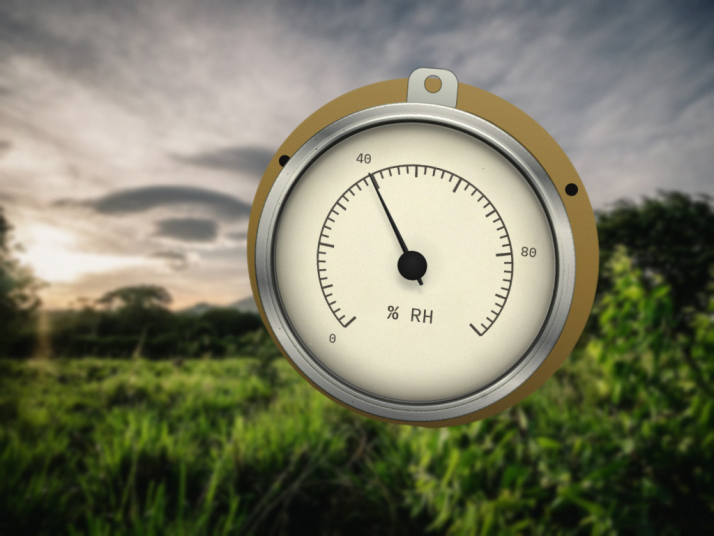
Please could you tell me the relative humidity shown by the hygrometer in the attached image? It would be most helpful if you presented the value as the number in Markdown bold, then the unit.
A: **40** %
